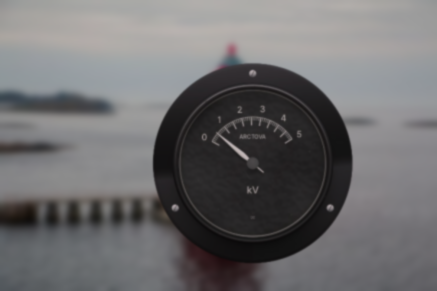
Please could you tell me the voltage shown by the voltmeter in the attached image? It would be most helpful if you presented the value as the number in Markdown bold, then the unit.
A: **0.5** kV
